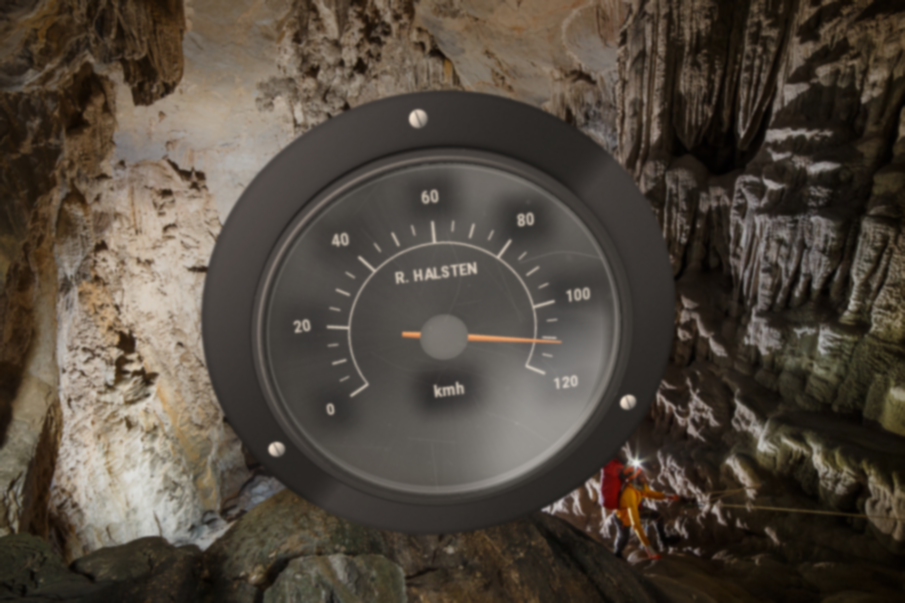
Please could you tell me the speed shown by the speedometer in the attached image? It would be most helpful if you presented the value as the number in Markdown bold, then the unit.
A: **110** km/h
